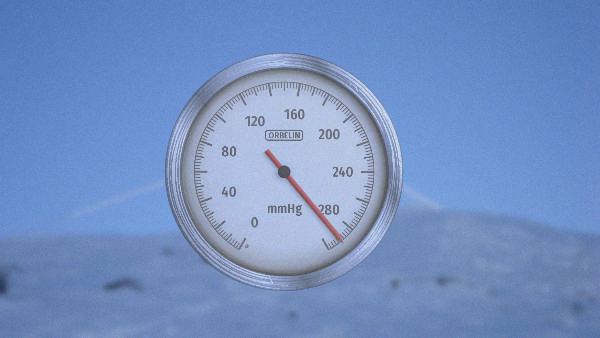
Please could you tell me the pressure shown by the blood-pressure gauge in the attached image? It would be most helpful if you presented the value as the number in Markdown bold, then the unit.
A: **290** mmHg
